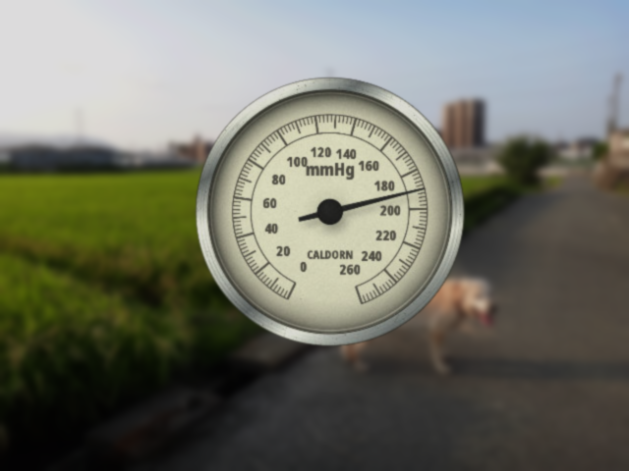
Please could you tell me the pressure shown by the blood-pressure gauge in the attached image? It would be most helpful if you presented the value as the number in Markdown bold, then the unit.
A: **190** mmHg
